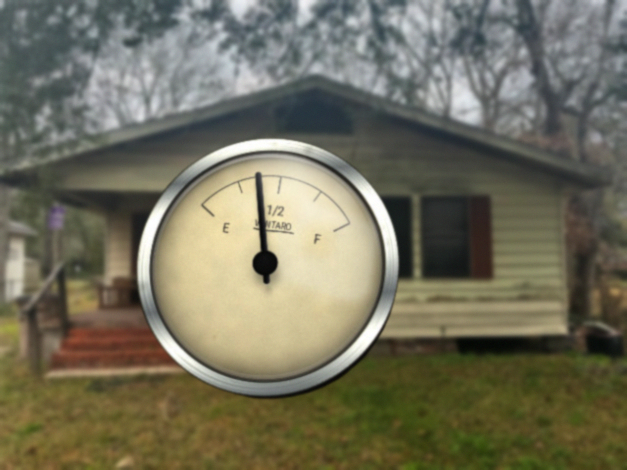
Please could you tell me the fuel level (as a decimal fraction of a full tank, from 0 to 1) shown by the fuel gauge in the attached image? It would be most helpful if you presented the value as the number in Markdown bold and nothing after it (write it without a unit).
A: **0.375**
